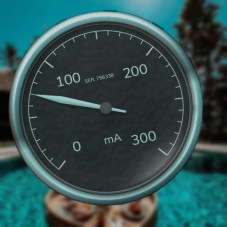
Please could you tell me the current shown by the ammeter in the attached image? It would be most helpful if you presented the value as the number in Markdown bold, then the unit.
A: **70** mA
